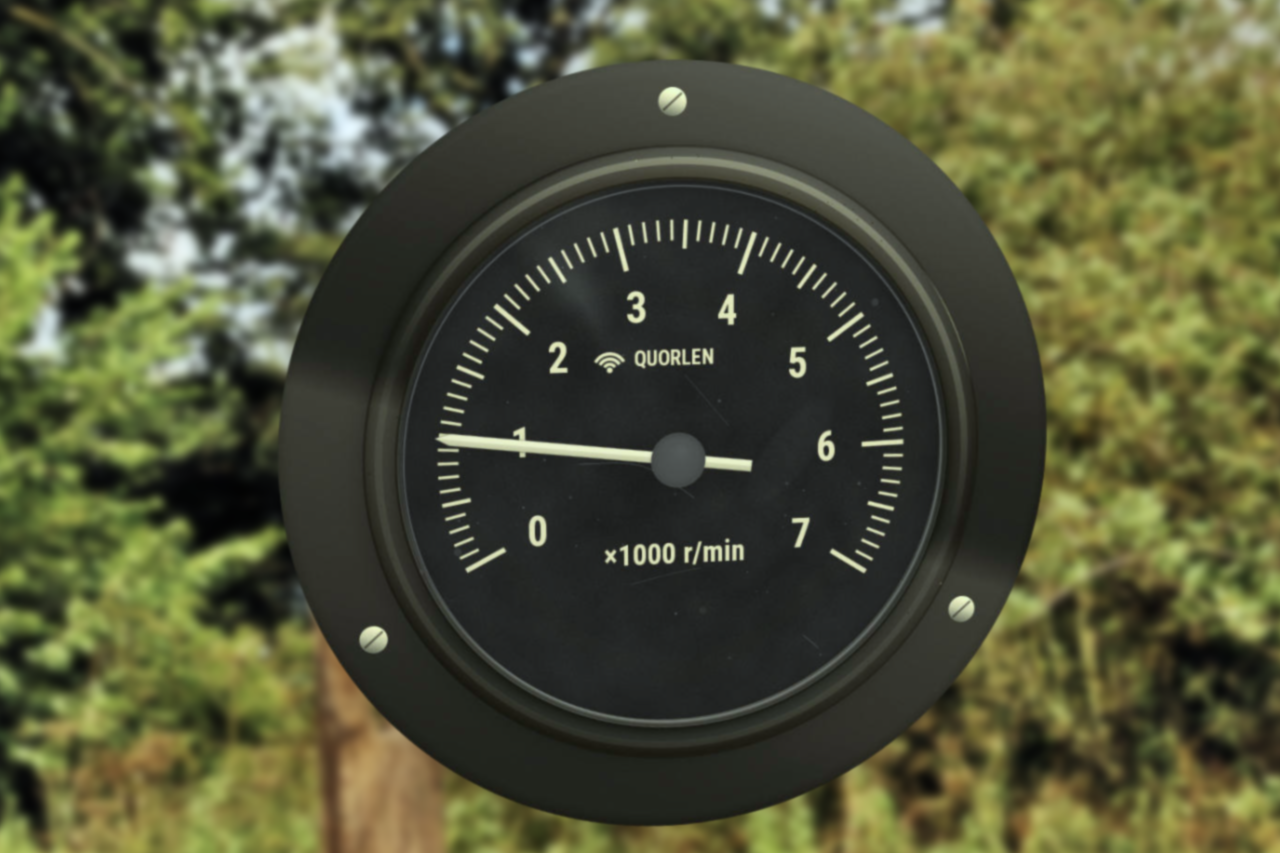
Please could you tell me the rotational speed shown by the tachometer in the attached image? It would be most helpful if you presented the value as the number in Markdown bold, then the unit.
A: **1000** rpm
